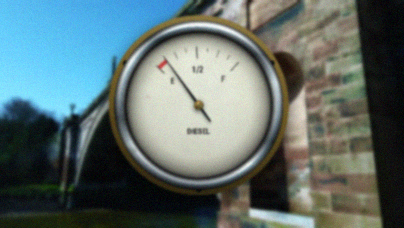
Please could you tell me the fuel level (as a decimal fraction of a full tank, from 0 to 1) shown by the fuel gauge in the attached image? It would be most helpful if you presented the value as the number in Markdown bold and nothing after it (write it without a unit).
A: **0.125**
